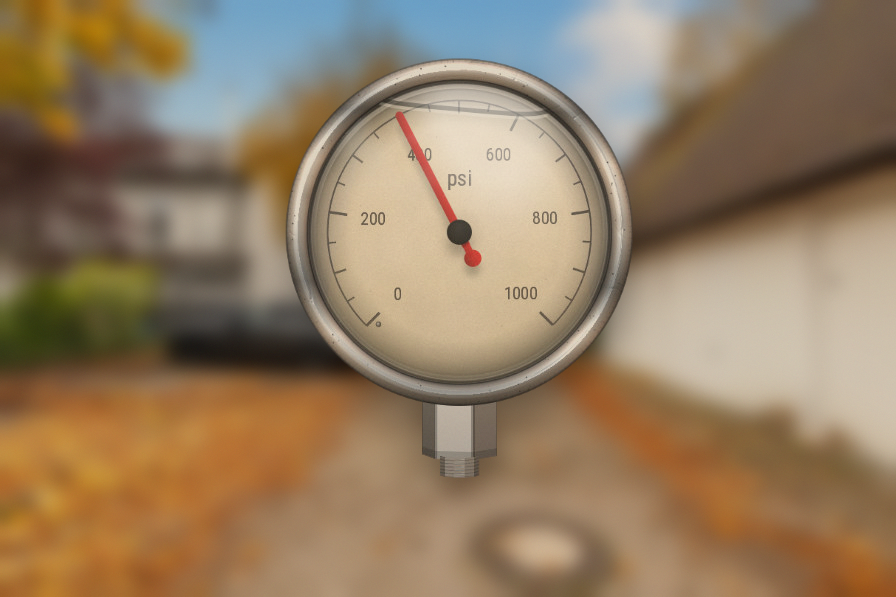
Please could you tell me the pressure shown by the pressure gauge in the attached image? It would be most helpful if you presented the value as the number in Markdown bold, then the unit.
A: **400** psi
